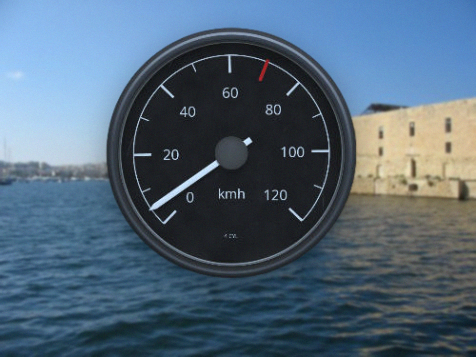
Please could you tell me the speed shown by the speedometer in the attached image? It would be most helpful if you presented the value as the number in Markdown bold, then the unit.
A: **5** km/h
